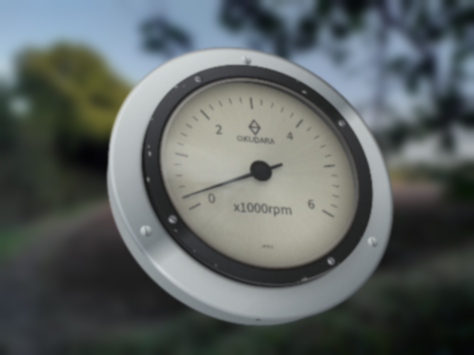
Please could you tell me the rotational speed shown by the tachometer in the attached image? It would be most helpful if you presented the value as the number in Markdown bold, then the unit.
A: **200** rpm
